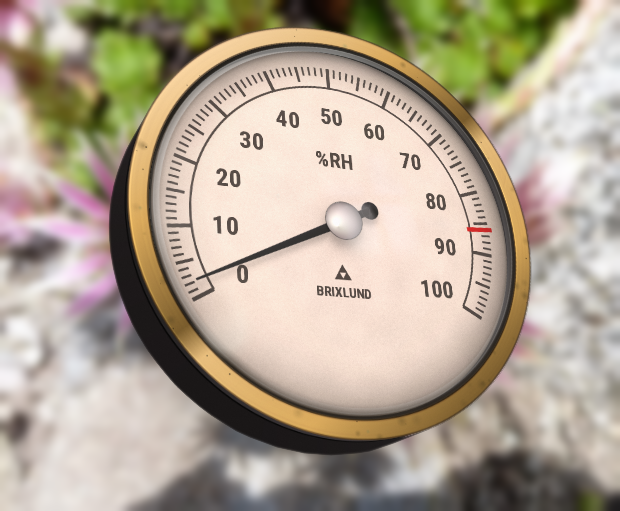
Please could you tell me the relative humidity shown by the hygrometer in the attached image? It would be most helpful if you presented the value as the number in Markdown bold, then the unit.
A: **2** %
